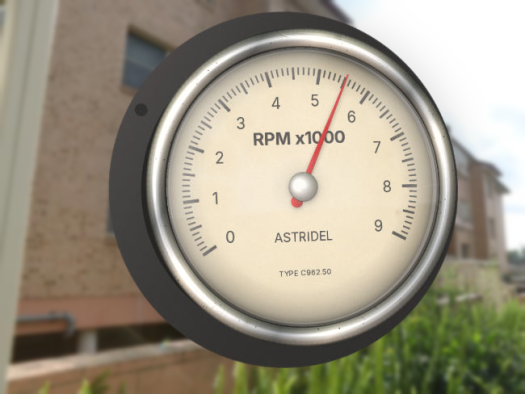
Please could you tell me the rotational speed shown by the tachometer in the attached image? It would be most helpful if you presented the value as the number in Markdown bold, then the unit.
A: **5500** rpm
